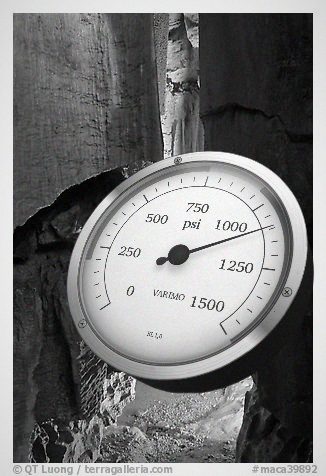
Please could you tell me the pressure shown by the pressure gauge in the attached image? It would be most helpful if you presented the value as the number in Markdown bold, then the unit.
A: **1100** psi
